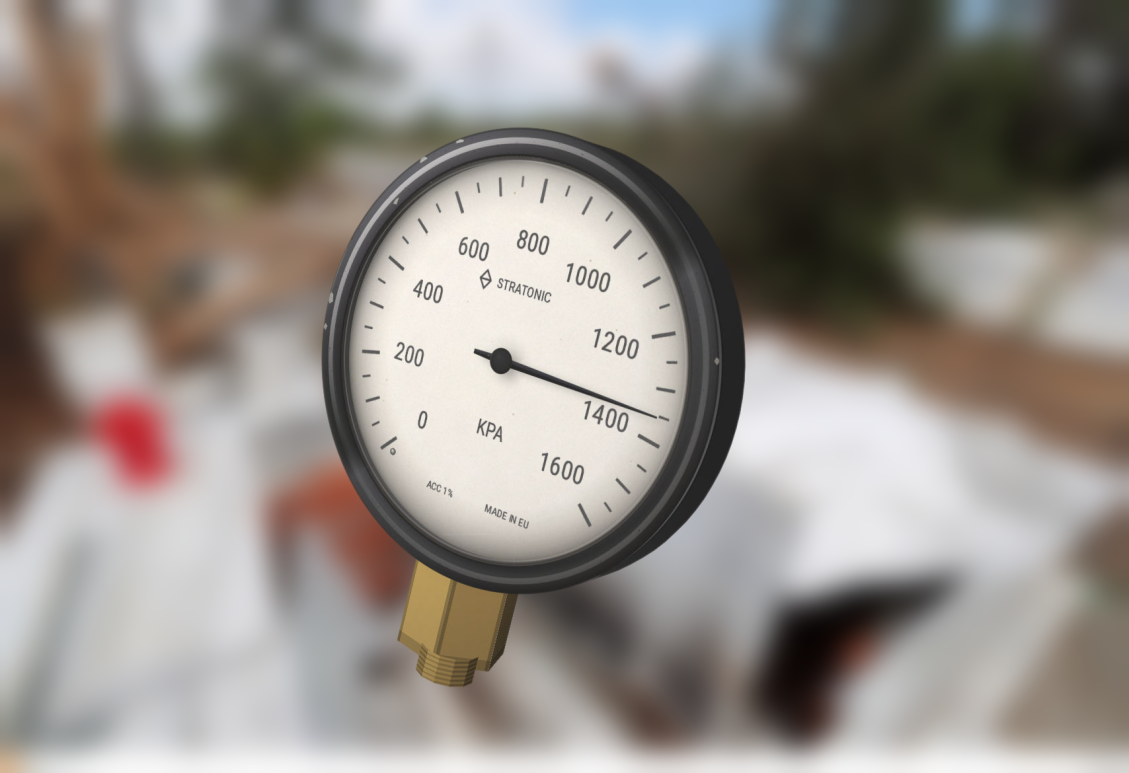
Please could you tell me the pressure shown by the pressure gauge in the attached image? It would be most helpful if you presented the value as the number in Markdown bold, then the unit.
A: **1350** kPa
